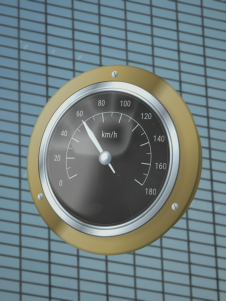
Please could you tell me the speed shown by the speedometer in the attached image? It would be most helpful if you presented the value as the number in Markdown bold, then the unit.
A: **60** km/h
